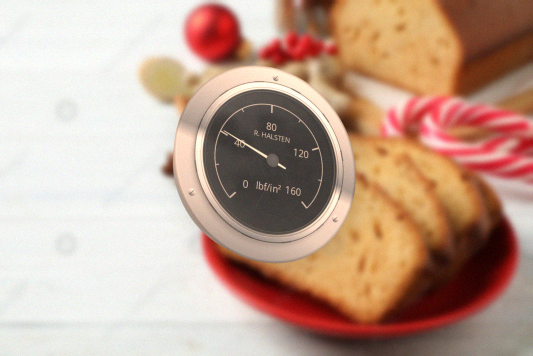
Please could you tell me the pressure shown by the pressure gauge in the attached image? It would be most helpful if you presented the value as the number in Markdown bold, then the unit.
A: **40** psi
